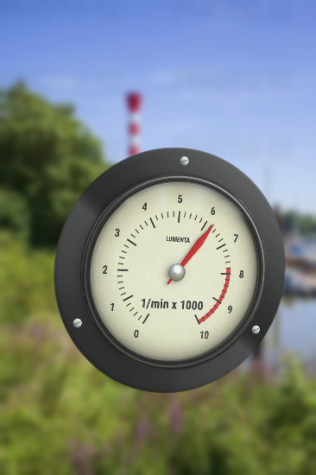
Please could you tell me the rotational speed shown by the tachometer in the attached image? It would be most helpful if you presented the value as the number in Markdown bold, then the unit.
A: **6200** rpm
